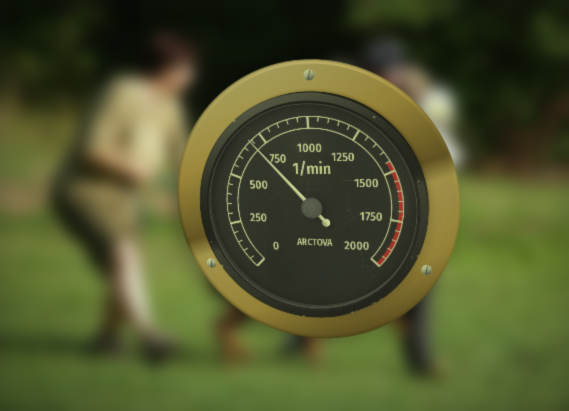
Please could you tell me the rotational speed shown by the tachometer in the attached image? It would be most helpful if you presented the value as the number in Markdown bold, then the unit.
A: **700** rpm
